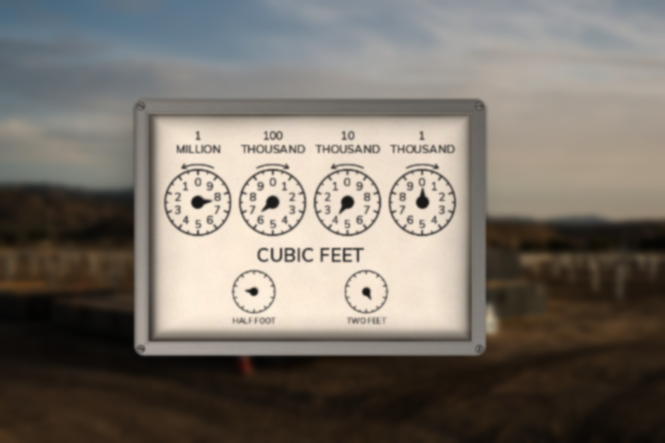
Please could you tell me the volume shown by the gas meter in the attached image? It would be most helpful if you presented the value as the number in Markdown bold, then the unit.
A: **764000** ft³
